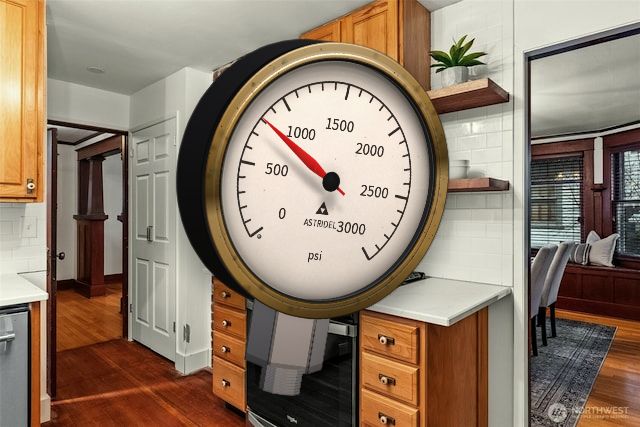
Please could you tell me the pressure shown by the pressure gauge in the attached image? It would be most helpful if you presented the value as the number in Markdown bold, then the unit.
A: **800** psi
